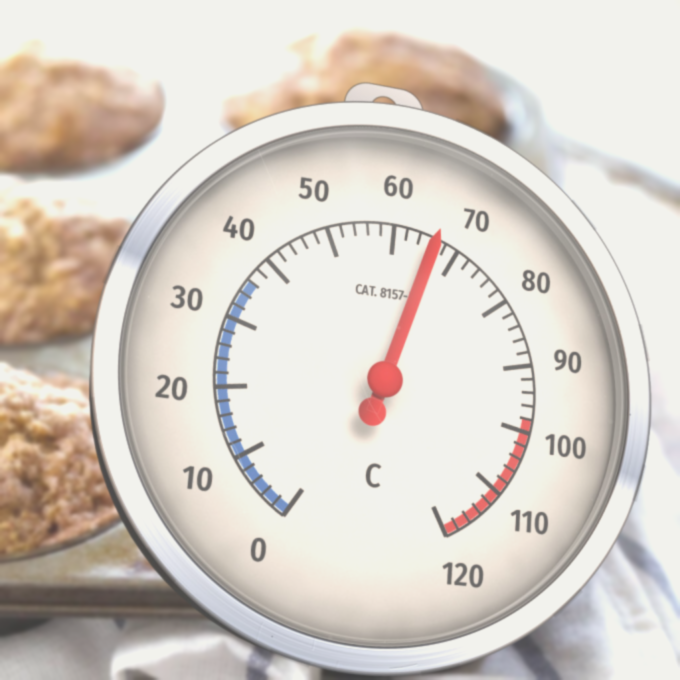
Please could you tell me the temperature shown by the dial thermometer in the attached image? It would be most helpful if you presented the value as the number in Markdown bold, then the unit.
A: **66** °C
